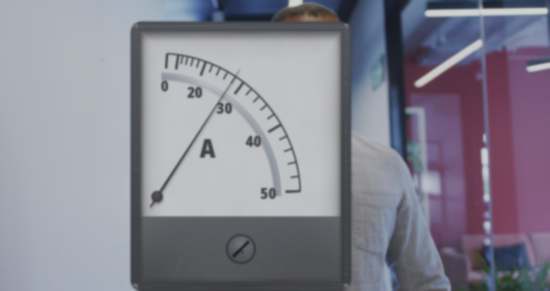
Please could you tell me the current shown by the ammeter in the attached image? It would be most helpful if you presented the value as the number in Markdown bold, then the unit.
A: **28** A
